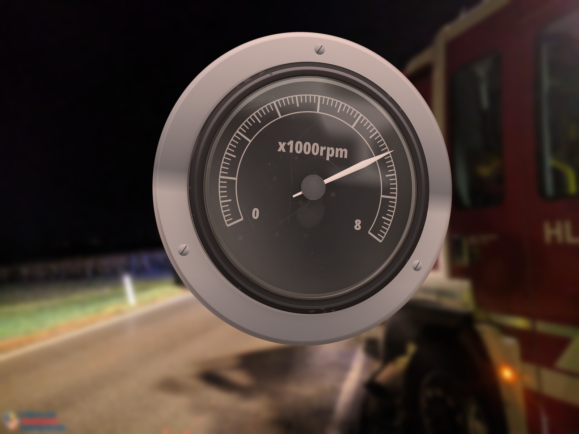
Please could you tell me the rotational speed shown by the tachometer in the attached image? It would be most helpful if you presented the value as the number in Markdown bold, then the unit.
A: **6000** rpm
